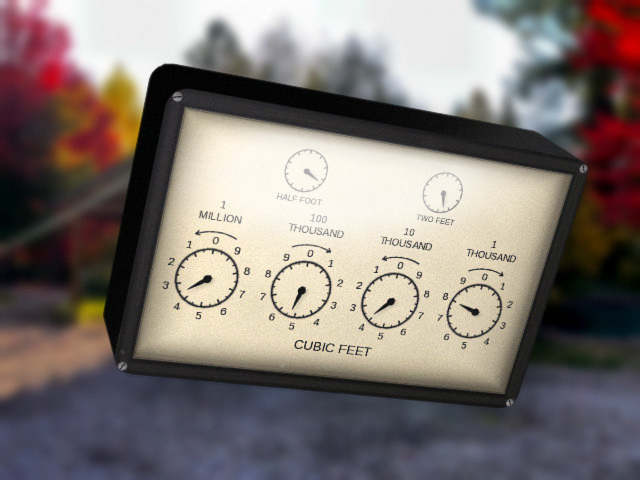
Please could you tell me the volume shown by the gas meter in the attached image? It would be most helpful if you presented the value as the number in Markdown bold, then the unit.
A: **353800** ft³
